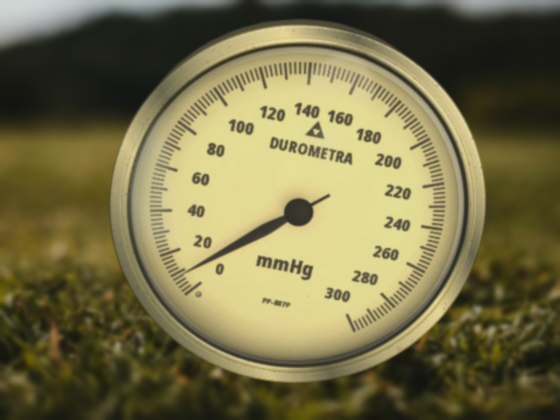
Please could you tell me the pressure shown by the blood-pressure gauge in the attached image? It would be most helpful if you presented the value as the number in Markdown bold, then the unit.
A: **10** mmHg
